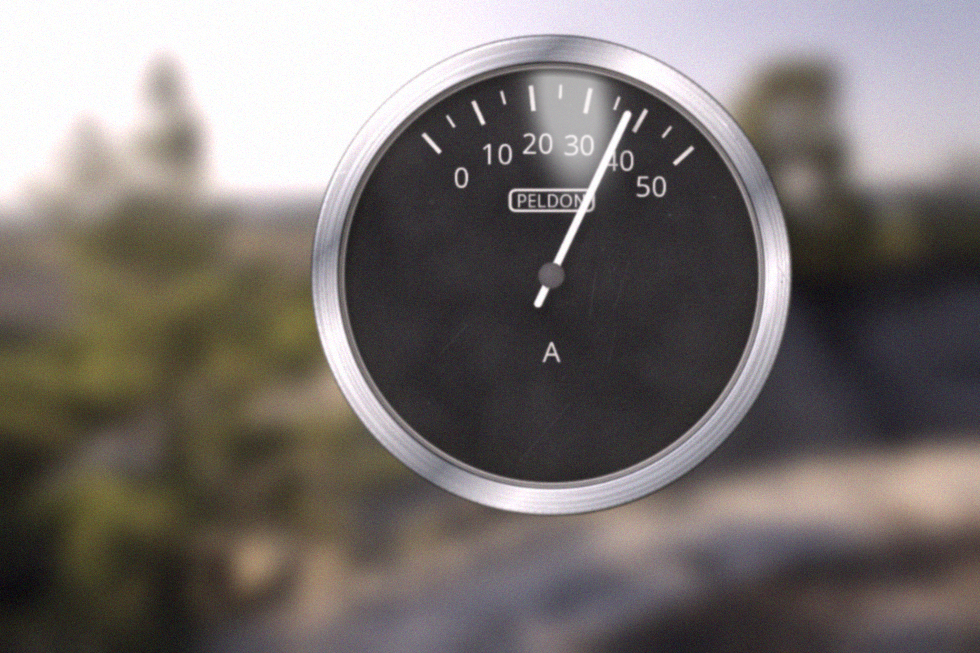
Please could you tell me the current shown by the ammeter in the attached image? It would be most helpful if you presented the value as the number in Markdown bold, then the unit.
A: **37.5** A
